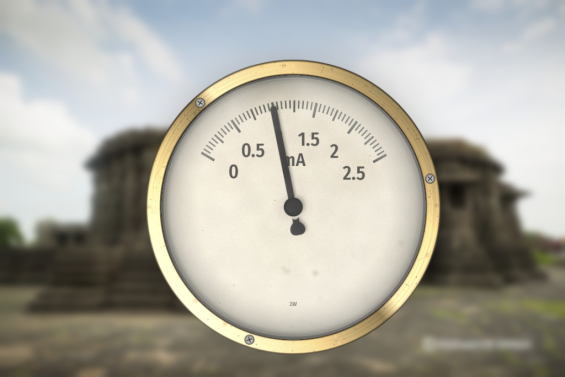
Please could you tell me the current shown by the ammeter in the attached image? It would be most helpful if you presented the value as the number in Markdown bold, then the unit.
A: **1** mA
